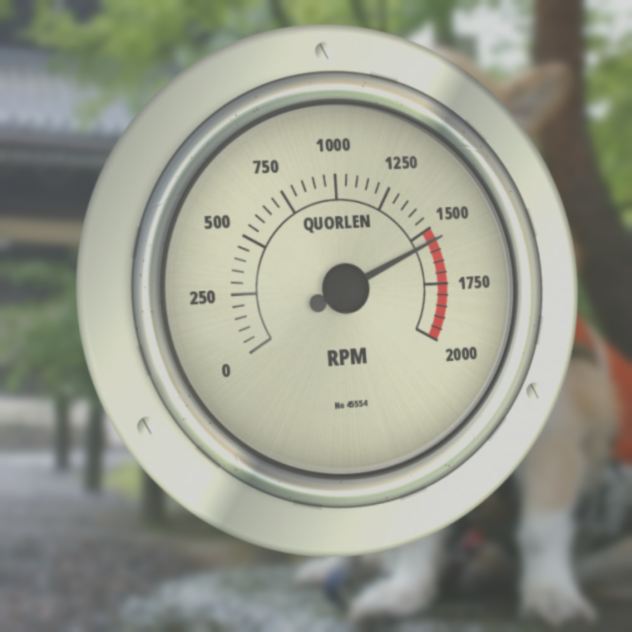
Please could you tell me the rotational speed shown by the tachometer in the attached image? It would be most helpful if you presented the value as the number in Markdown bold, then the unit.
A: **1550** rpm
